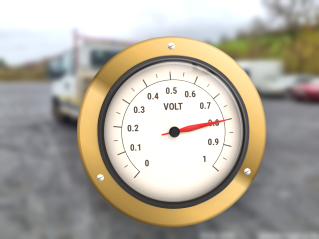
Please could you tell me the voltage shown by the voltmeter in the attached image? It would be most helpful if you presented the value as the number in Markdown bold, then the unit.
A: **0.8** V
